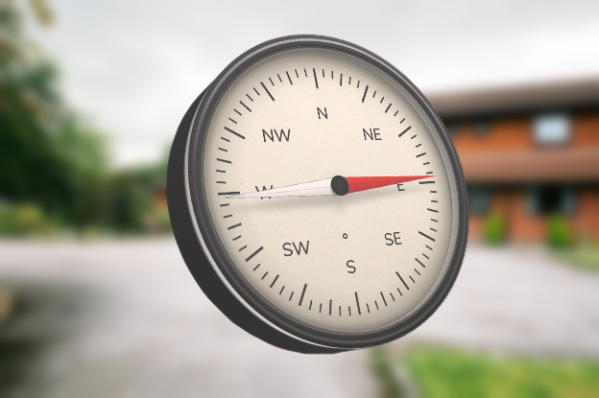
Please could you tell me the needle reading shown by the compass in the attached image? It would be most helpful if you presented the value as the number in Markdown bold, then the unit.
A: **87.5** °
